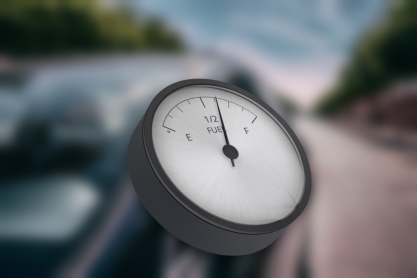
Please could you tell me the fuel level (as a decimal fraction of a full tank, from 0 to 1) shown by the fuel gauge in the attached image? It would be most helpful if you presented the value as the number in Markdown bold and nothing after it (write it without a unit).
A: **0.625**
